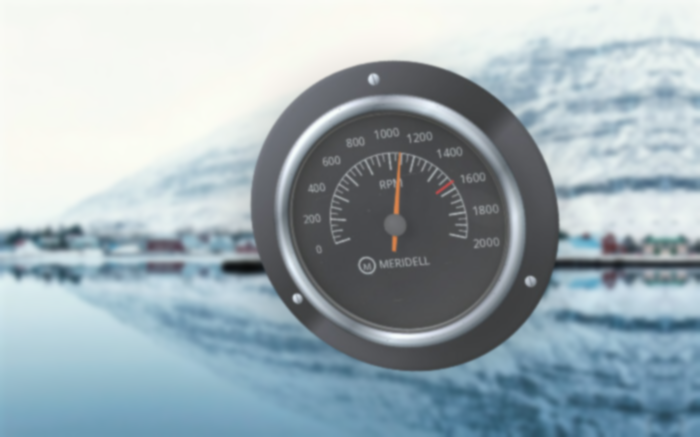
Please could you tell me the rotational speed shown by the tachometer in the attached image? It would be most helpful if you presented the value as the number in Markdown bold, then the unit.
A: **1100** rpm
